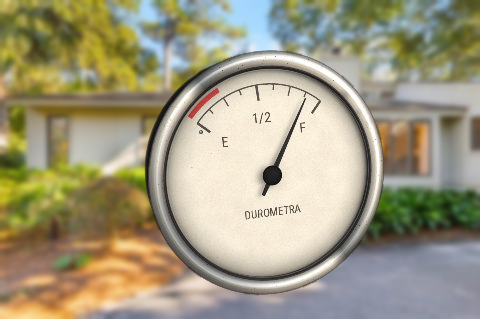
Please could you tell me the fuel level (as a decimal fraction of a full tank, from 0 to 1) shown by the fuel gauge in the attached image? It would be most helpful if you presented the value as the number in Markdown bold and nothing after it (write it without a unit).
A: **0.875**
